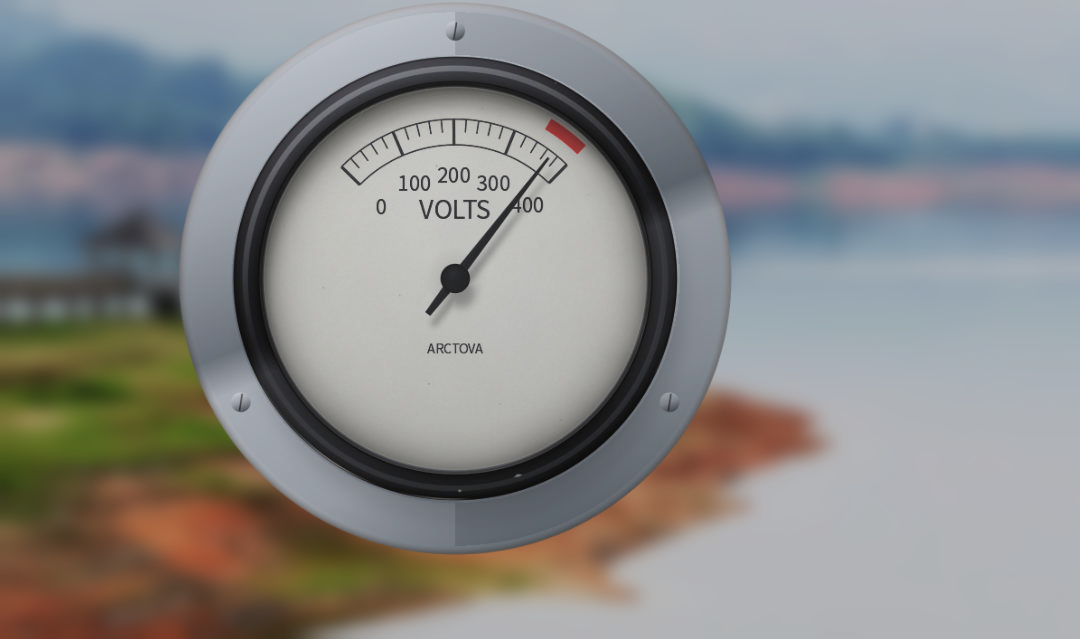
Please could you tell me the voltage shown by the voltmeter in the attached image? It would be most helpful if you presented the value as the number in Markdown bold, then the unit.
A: **370** V
